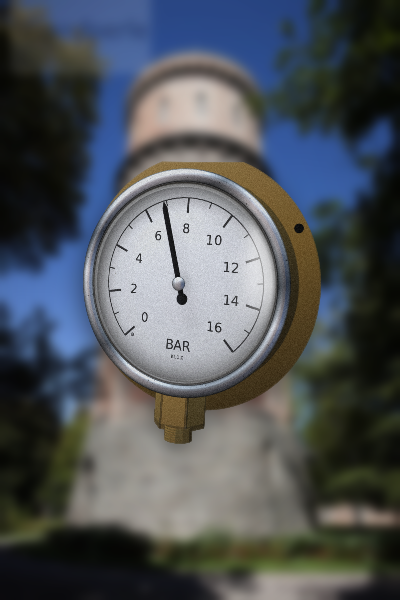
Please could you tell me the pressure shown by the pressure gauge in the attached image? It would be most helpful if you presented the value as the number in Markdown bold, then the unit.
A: **7** bar
